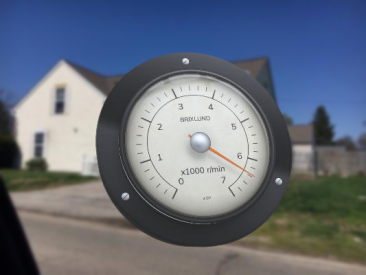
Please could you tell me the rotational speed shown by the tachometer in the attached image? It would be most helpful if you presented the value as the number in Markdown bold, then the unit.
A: **6400** rpm
